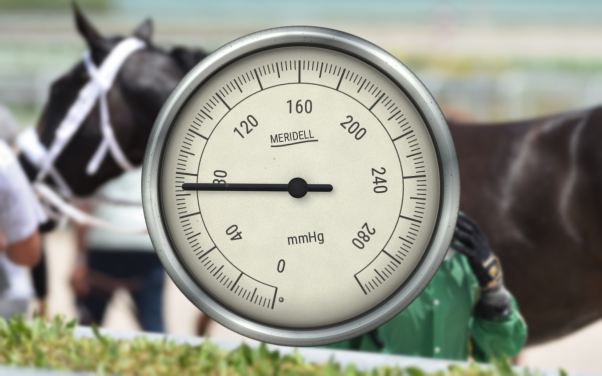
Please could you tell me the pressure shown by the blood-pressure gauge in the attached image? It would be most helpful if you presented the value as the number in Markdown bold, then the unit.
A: **74** mmHg
